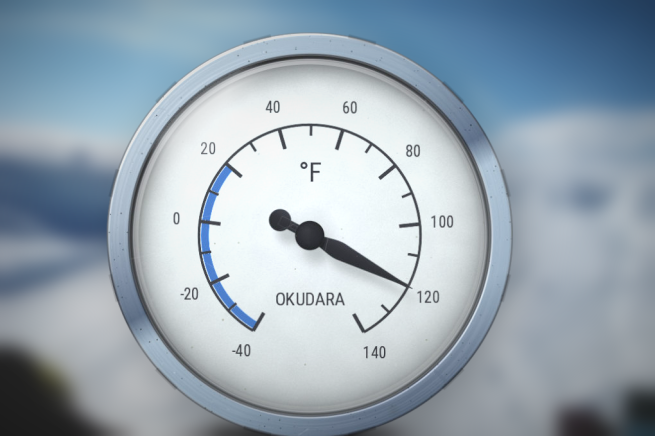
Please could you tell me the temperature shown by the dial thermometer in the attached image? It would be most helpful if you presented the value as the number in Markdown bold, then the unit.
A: **120** °F
